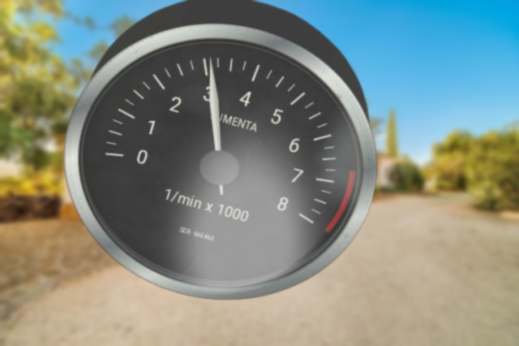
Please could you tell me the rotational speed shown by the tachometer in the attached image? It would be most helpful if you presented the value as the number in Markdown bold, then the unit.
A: **3125** rpm
